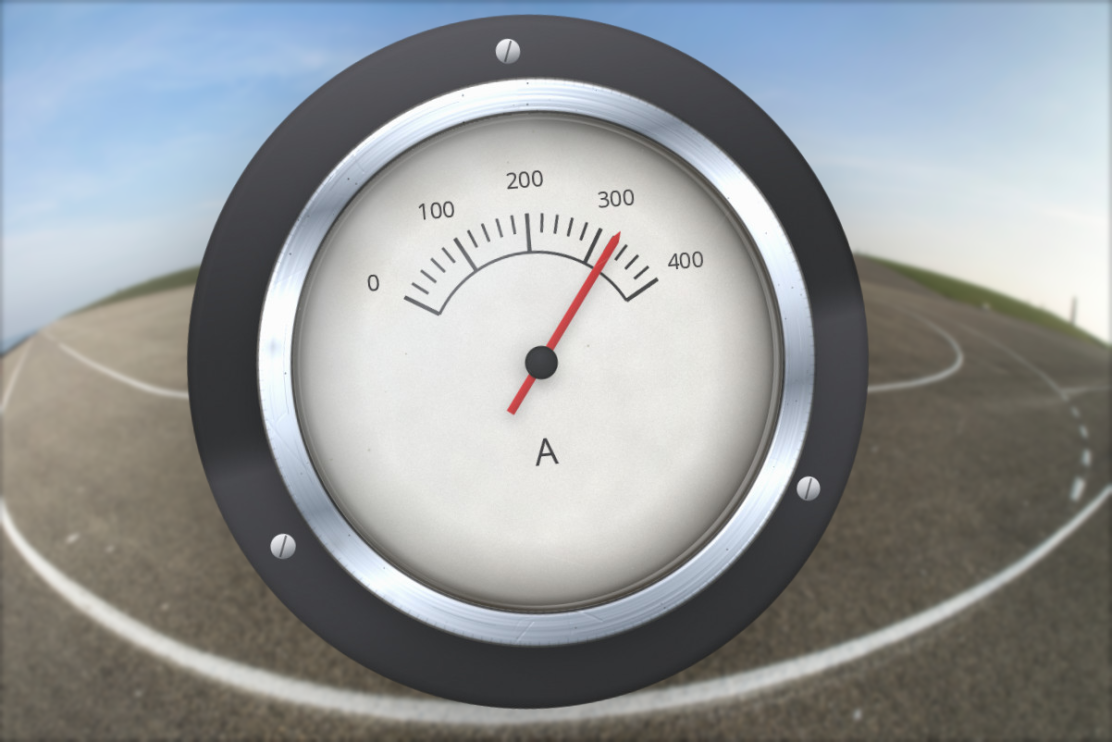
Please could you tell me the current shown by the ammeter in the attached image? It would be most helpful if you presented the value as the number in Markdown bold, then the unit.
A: **320** A
